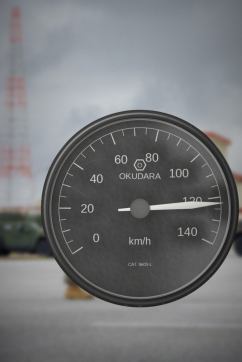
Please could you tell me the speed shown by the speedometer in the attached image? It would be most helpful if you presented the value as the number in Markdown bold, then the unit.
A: **122.5** km/h
